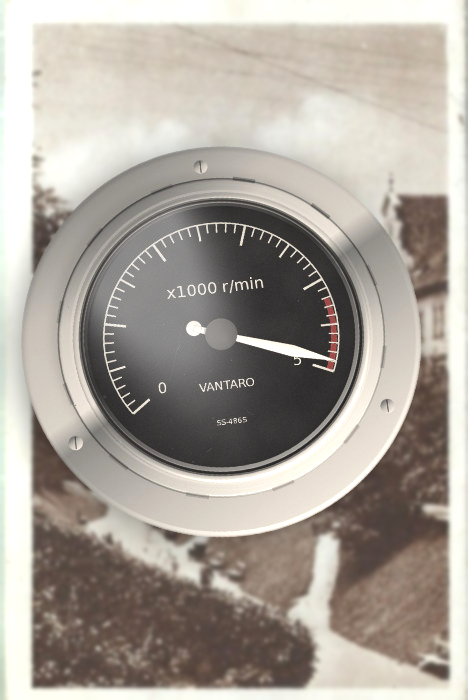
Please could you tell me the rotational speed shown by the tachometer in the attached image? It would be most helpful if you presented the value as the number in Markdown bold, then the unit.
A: **4900** rpm
